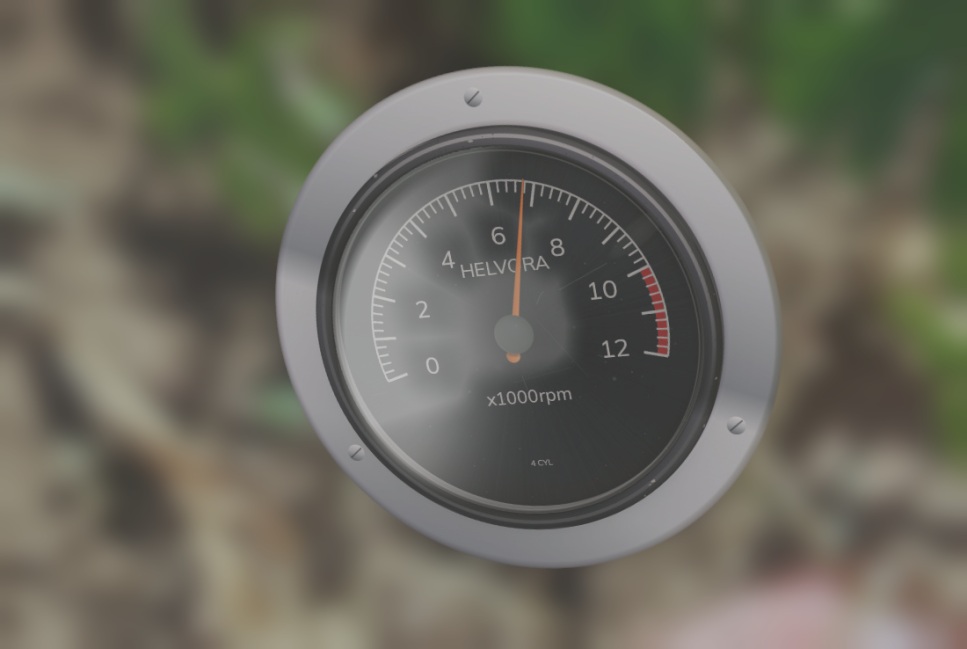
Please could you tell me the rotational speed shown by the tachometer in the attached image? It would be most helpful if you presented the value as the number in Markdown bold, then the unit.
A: **6800** rpm
